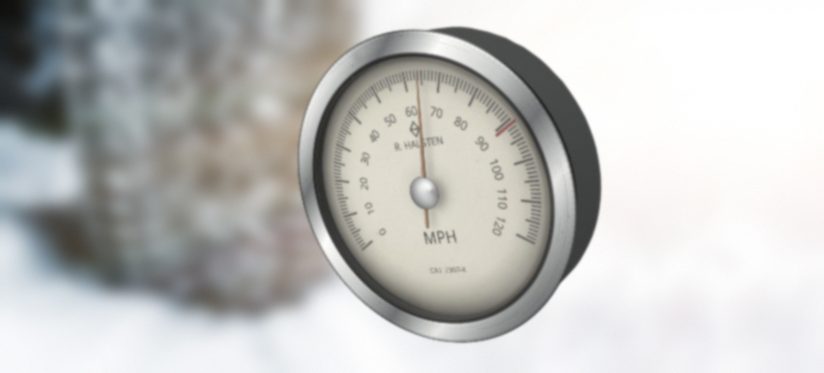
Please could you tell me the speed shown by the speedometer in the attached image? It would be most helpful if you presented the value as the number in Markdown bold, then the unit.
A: **65** mph
